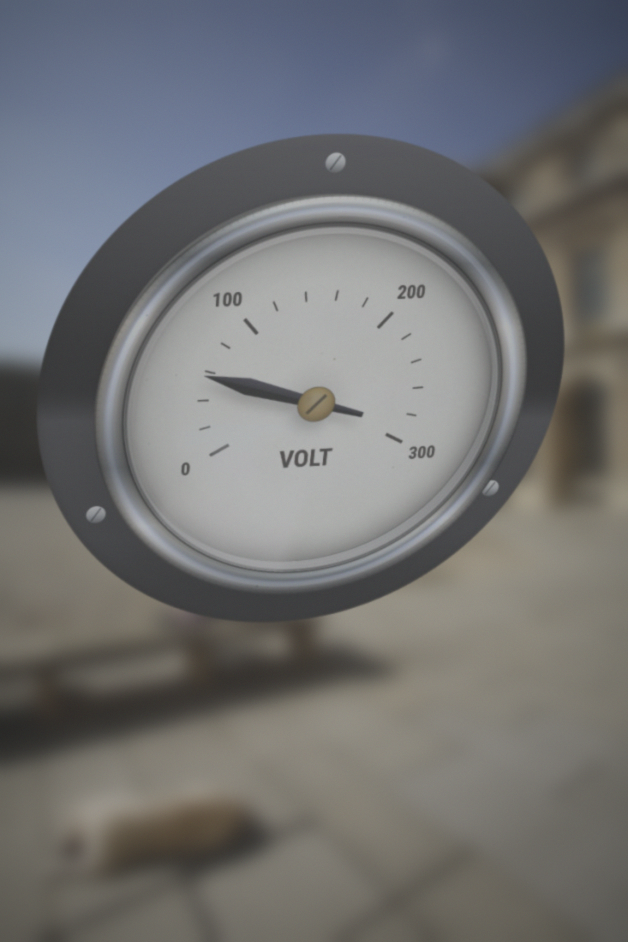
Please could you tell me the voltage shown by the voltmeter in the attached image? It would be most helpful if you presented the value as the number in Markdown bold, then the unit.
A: **60** V
